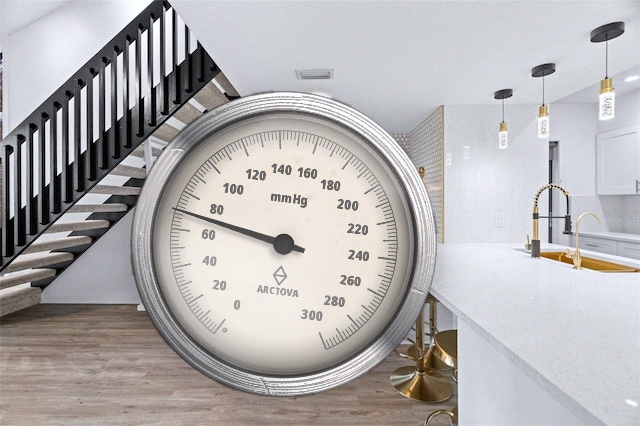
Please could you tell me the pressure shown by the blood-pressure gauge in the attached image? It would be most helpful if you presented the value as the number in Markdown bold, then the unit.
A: **70** mmHg
